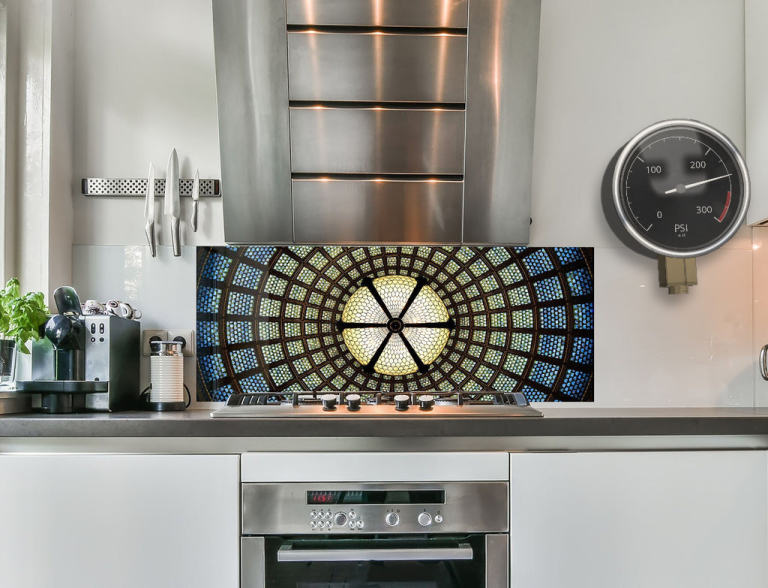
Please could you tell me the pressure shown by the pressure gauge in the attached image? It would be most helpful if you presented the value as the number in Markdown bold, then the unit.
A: **240** psi
